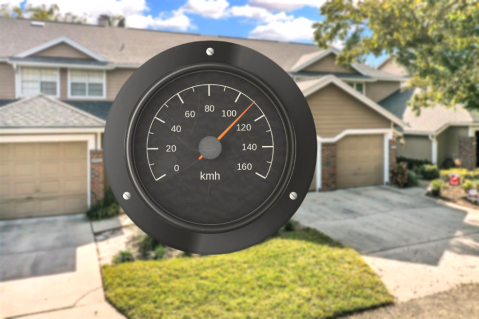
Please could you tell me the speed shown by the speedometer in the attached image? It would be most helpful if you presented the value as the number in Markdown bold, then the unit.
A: **110** km/h
